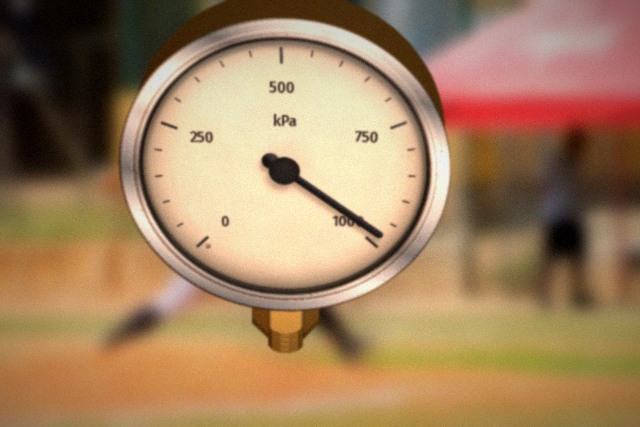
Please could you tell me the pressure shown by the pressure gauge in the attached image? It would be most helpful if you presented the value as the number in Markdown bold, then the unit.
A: **975** kPa
